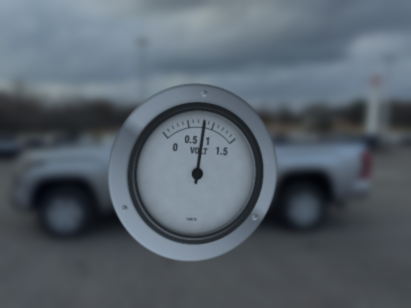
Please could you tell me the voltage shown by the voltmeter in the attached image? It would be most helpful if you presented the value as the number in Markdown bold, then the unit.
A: **0.8** V
